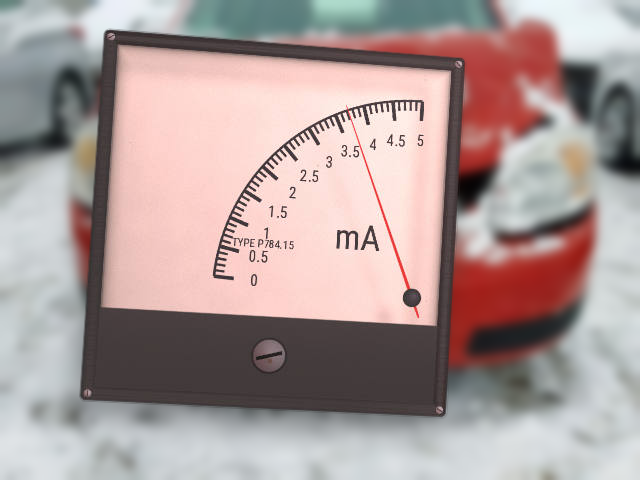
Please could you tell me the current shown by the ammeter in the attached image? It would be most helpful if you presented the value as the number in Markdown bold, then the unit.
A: **3.7** mA
